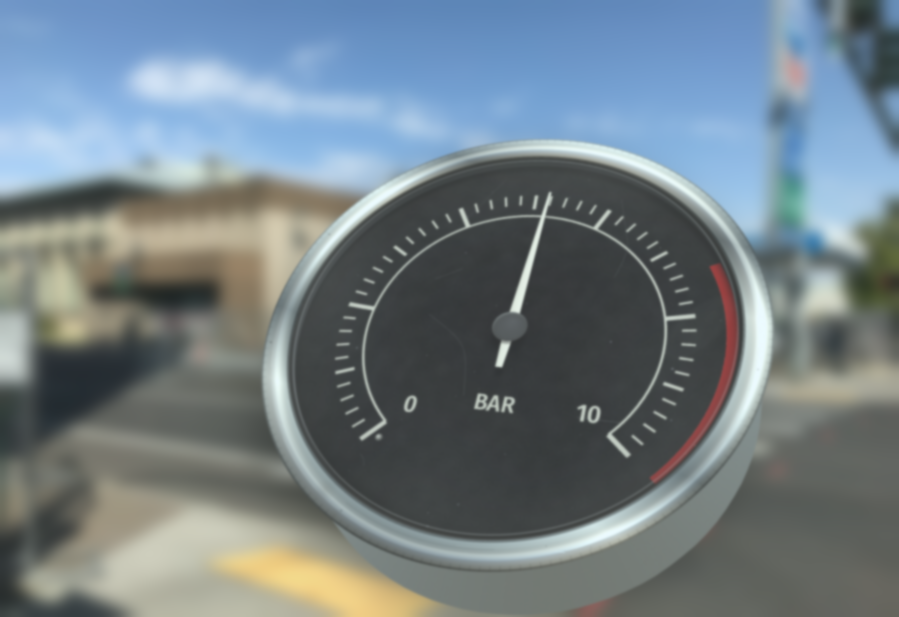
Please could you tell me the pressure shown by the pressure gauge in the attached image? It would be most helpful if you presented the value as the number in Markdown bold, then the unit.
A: **5.2** bar
